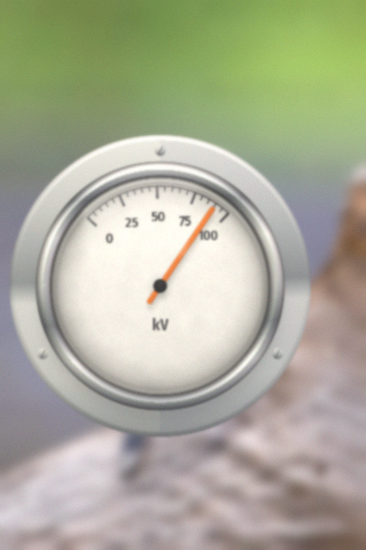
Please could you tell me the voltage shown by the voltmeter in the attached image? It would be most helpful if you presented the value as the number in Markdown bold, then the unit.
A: **90** kV
